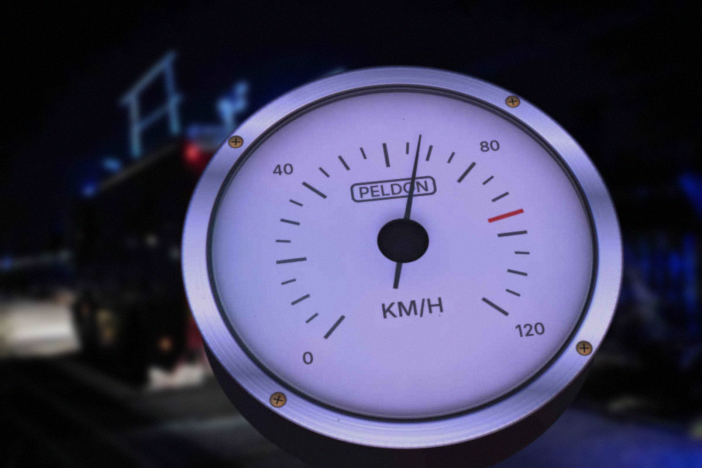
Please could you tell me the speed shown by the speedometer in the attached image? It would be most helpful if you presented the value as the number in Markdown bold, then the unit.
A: **67.5** km/h
